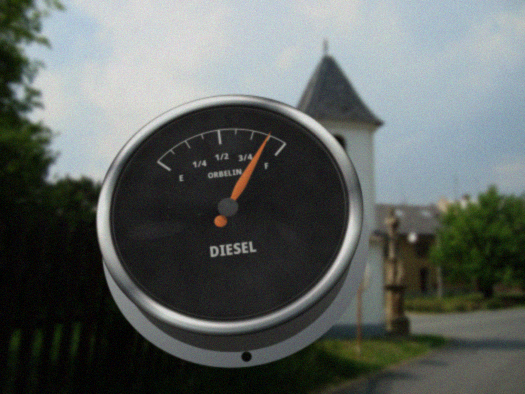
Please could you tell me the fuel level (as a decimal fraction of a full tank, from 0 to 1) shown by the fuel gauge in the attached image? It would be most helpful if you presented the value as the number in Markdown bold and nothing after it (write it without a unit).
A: **0.875**
